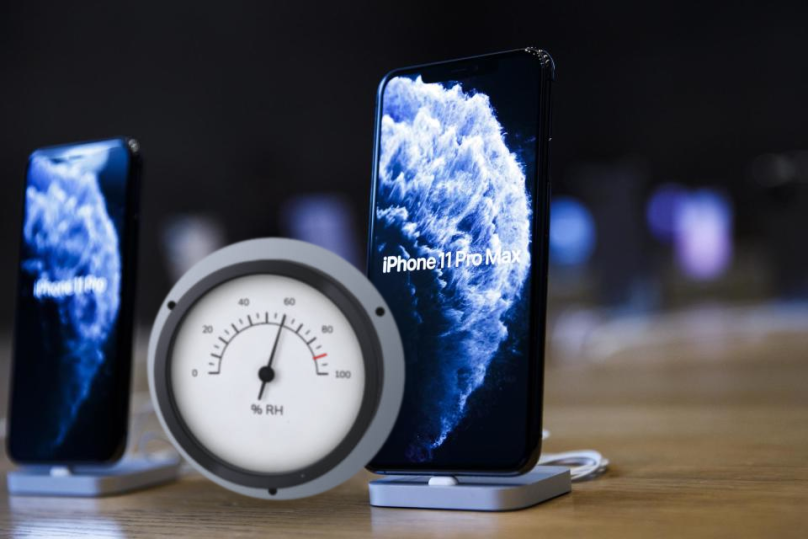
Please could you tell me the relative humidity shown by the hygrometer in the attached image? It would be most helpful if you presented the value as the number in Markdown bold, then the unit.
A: **60** %
